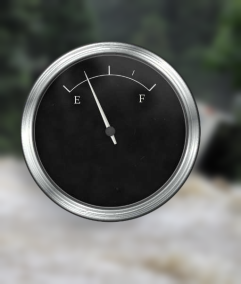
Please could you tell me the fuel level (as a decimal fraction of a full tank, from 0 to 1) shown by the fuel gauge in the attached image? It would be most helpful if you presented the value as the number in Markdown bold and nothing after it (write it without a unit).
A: **0.25**
